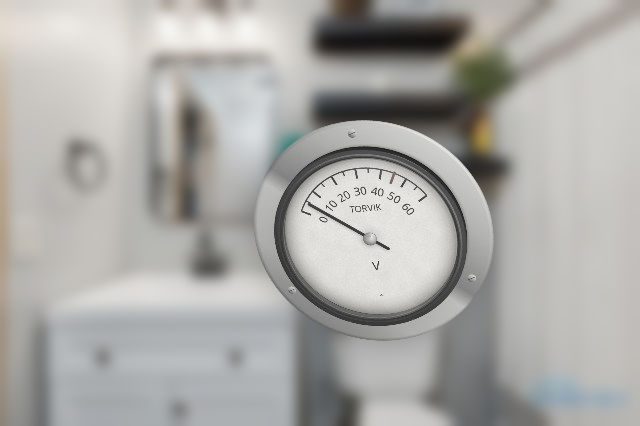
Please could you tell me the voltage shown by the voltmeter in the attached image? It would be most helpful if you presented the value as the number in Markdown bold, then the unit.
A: **5** V
